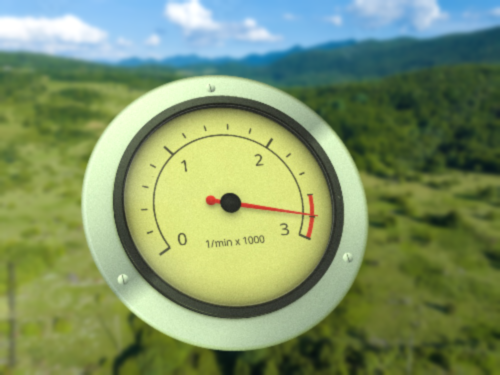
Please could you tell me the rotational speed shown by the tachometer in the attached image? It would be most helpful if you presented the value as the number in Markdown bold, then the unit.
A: **2800** rpm
